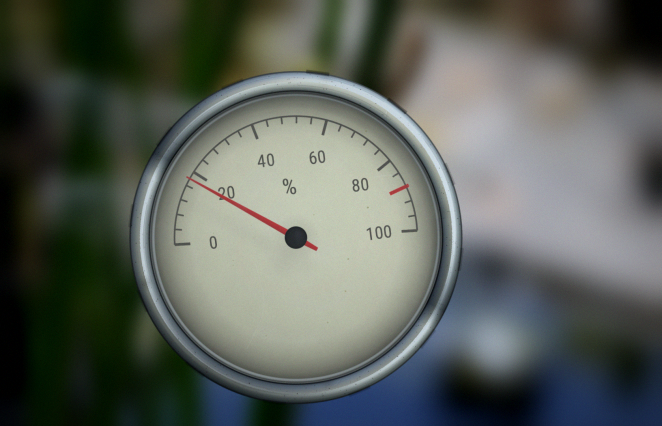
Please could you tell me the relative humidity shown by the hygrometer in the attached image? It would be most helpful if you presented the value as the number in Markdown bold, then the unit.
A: **18** %
